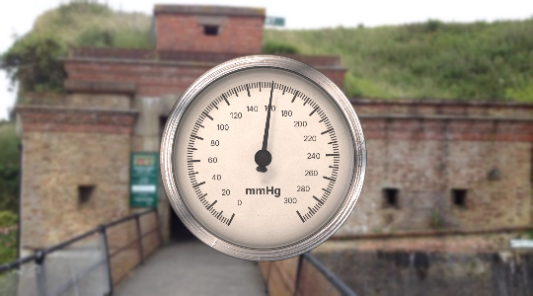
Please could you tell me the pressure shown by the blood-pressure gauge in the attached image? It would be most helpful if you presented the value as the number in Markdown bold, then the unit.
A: **160** mmHg
